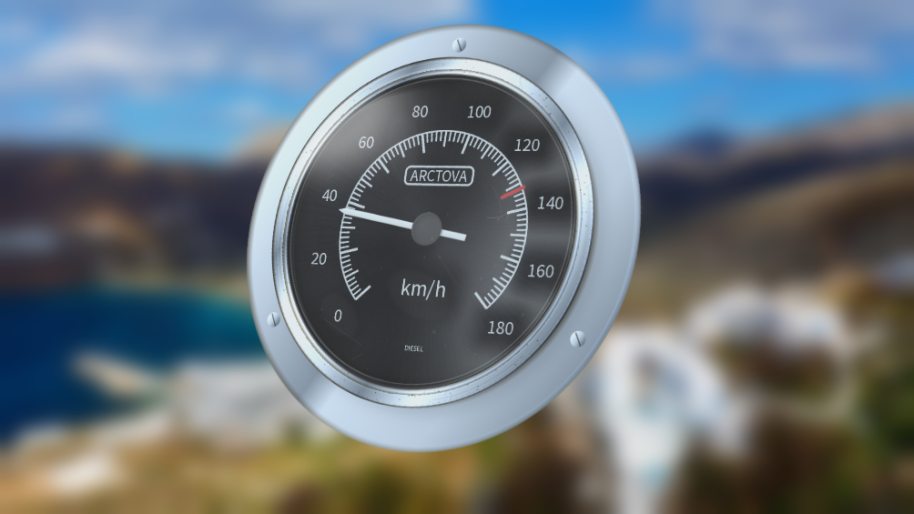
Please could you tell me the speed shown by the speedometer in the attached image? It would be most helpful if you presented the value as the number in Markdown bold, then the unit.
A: **36** km/h
